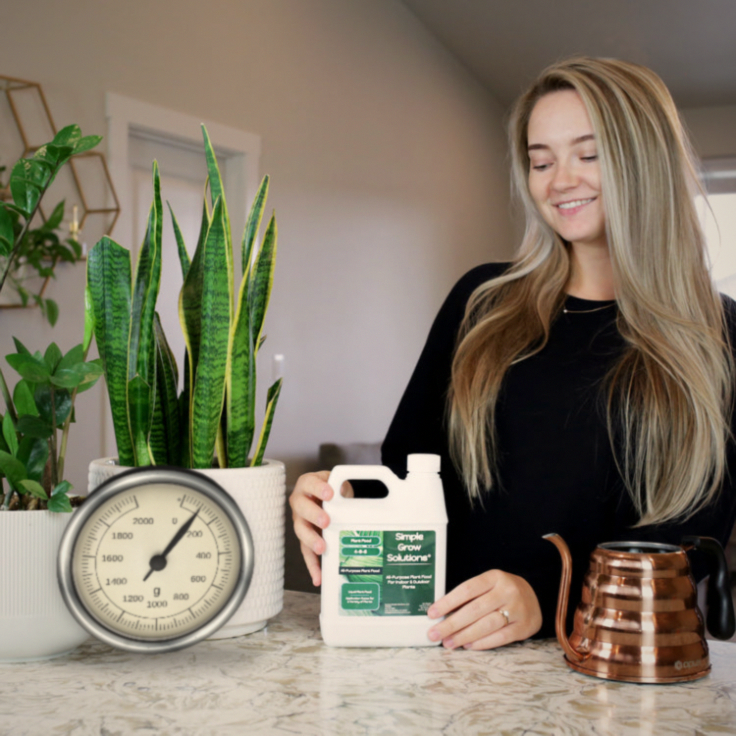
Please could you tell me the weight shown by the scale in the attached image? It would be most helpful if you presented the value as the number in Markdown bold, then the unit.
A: **100** g
